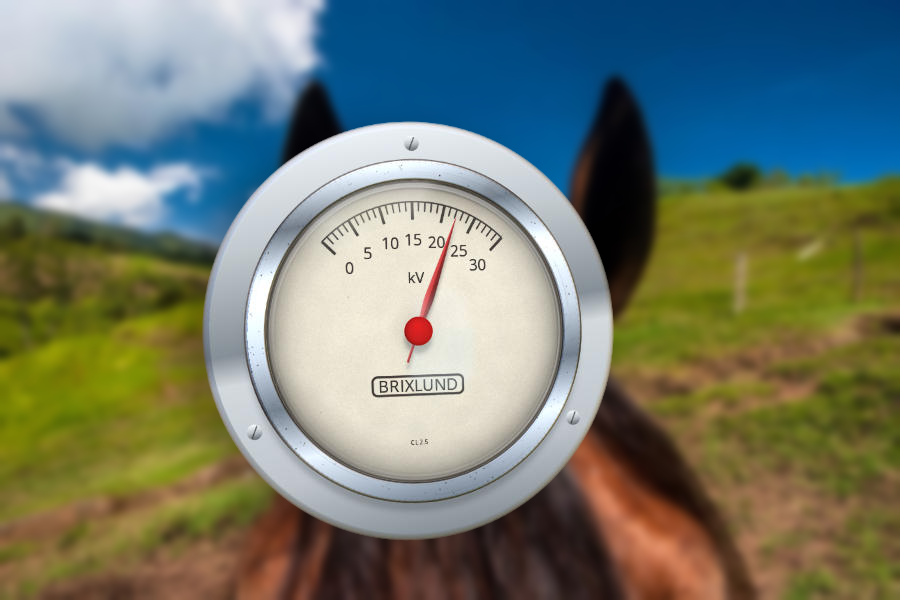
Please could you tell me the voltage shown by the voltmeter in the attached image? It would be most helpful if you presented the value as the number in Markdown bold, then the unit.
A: **22** kV
